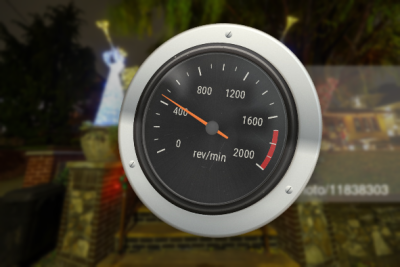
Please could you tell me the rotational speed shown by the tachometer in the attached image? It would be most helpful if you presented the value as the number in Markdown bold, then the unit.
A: **450** rpm
